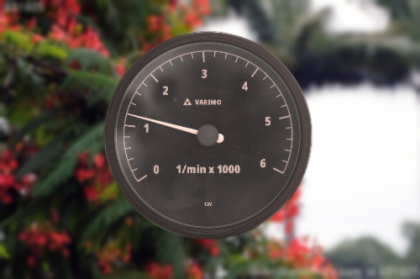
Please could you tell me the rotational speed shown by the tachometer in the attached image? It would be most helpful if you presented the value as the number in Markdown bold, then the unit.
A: **1200** rpm
